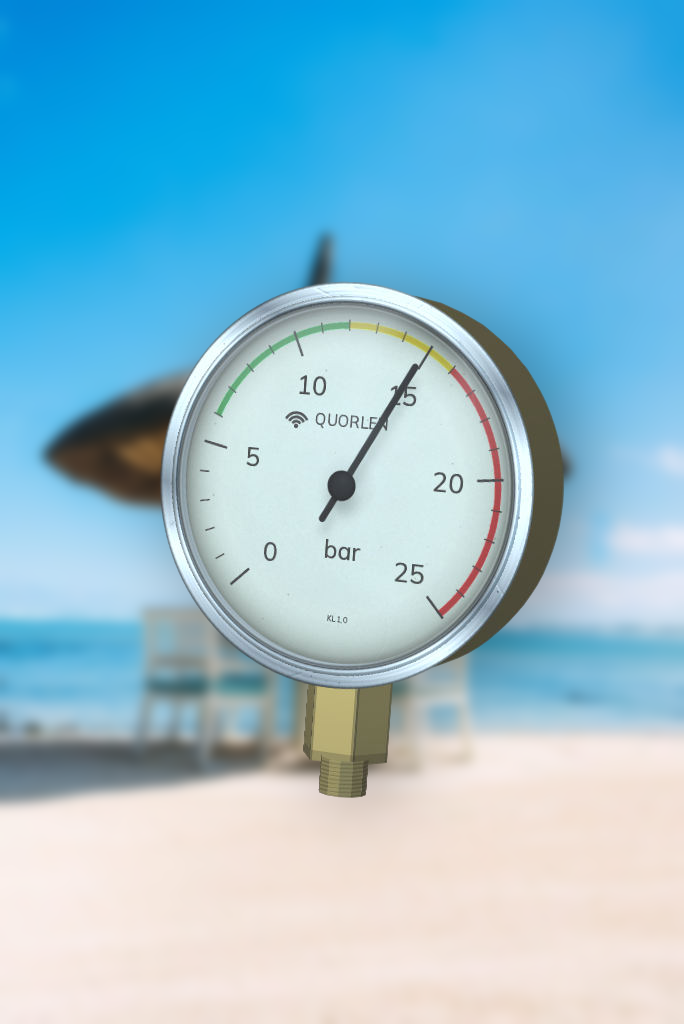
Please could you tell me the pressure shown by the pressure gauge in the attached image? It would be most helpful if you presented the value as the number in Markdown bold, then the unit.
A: **15** bar
